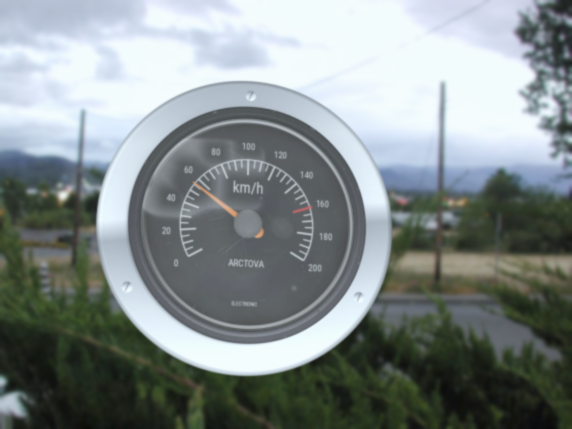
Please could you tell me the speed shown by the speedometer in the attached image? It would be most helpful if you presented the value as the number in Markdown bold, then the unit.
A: **55** km/h
